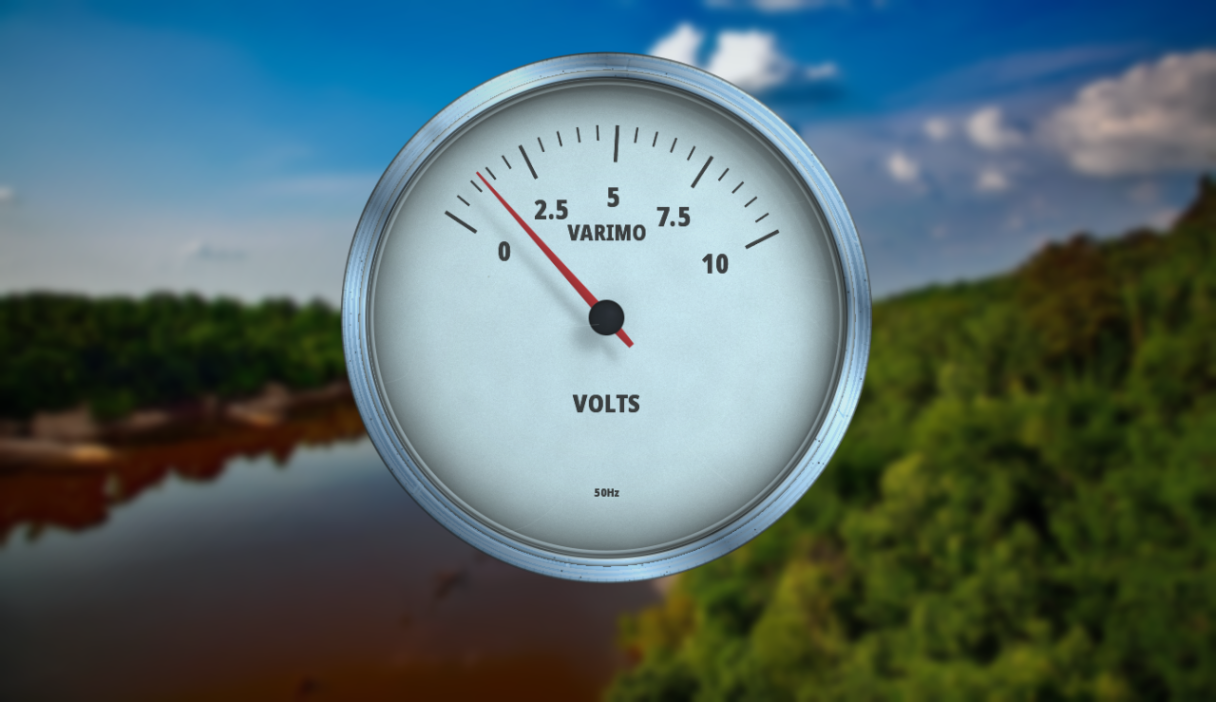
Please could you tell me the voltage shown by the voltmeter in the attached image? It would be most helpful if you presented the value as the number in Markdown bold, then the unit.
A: **1.25** V
